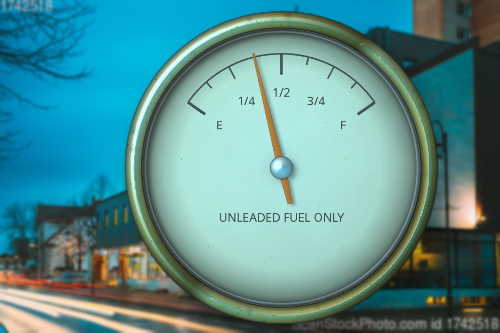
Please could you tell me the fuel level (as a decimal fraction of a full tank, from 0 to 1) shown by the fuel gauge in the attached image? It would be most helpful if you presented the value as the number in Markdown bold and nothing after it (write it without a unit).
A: **0.375**
